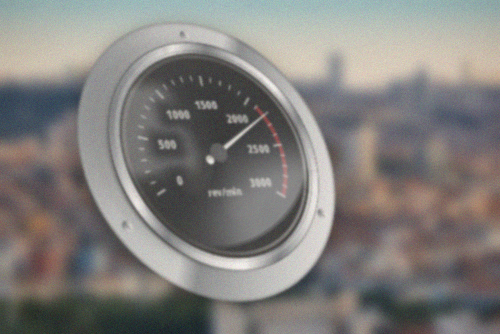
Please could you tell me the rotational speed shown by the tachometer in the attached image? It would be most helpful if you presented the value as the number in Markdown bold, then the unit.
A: **2200** rpm
